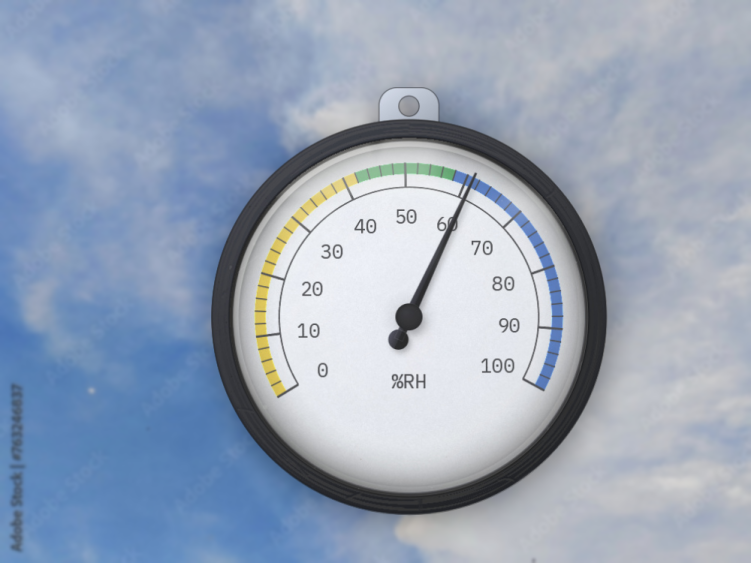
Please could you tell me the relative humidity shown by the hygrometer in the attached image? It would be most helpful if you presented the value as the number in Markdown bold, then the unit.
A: **61** %
